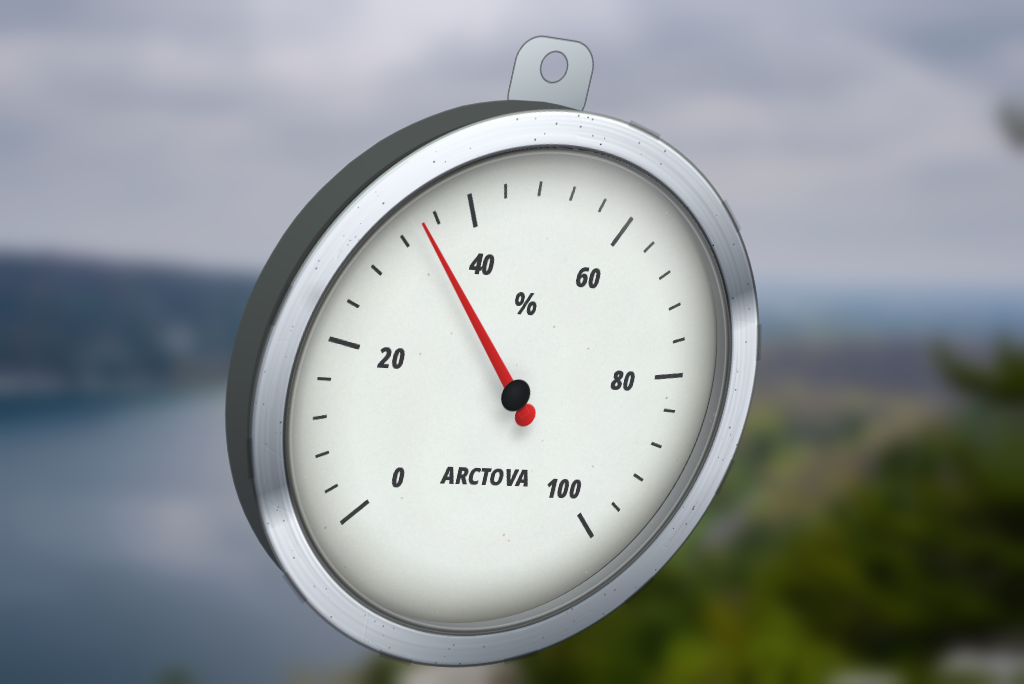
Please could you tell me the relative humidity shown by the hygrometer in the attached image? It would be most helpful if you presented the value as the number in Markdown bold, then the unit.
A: **34** %
